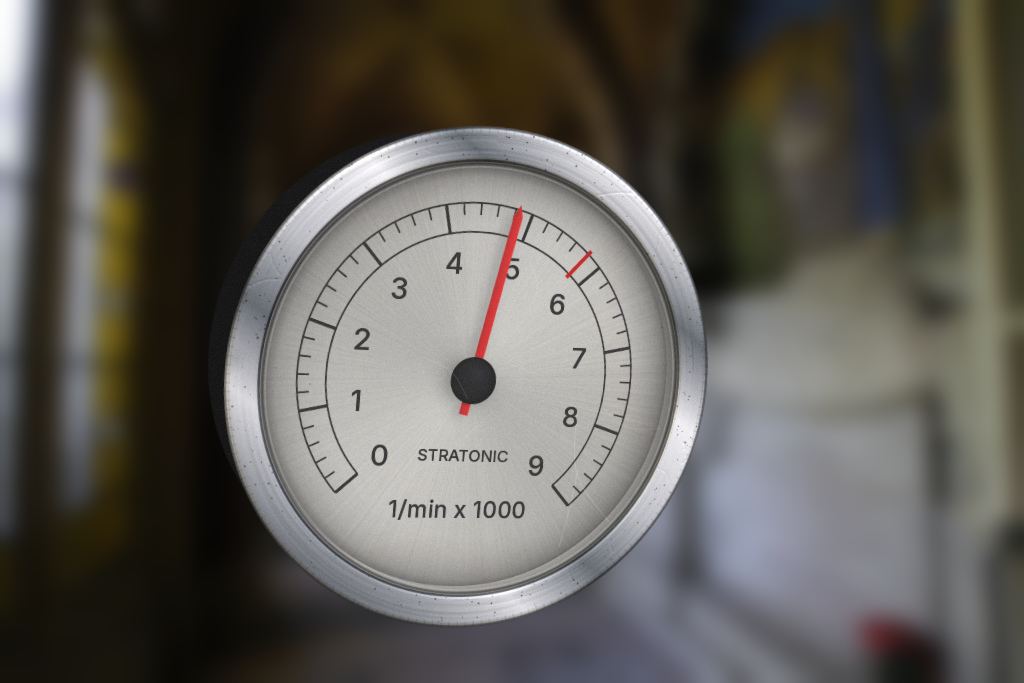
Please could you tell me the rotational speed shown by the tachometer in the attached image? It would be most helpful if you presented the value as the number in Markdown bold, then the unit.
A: **4800** rpm
